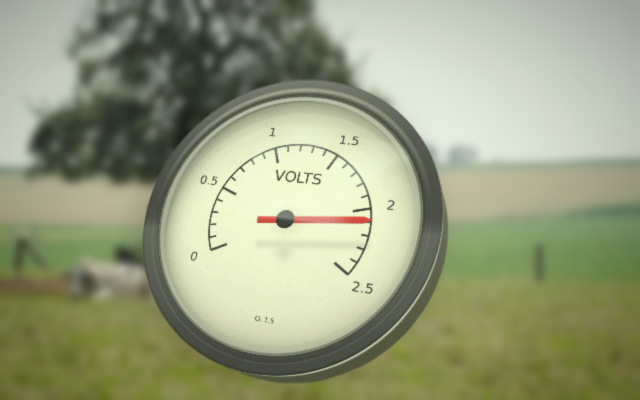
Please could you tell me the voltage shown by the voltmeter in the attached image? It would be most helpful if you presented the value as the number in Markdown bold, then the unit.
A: **2.1** V
